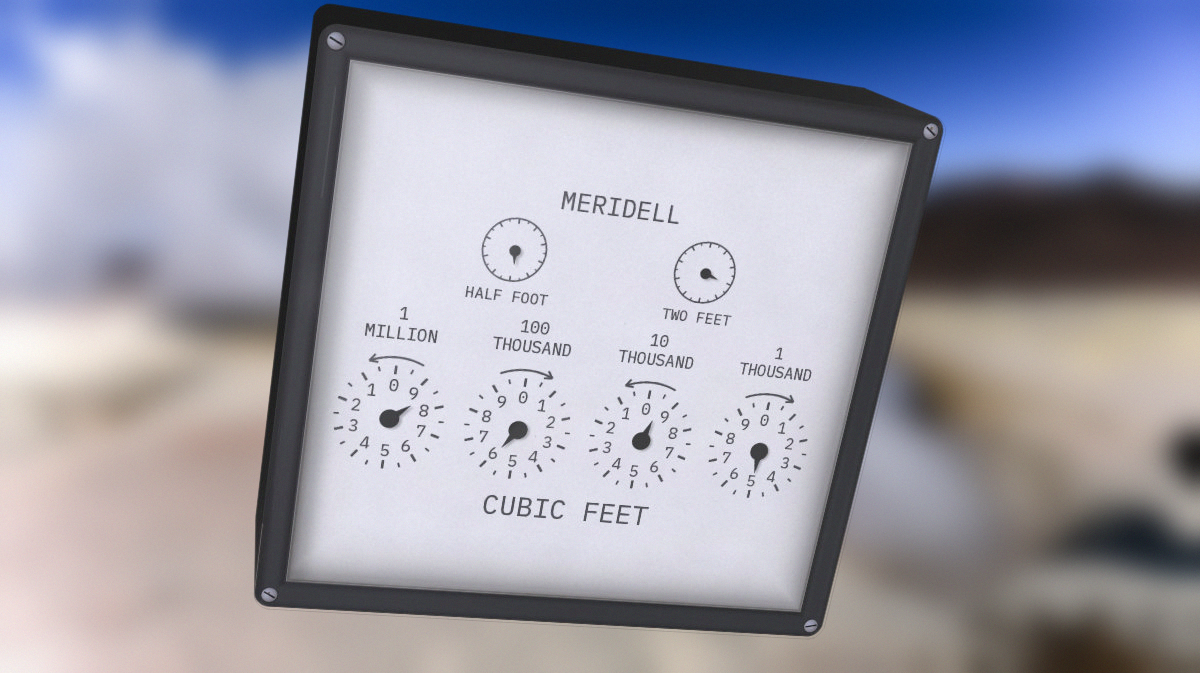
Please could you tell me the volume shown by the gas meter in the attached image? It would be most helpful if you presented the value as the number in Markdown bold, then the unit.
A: **859500** ft³
